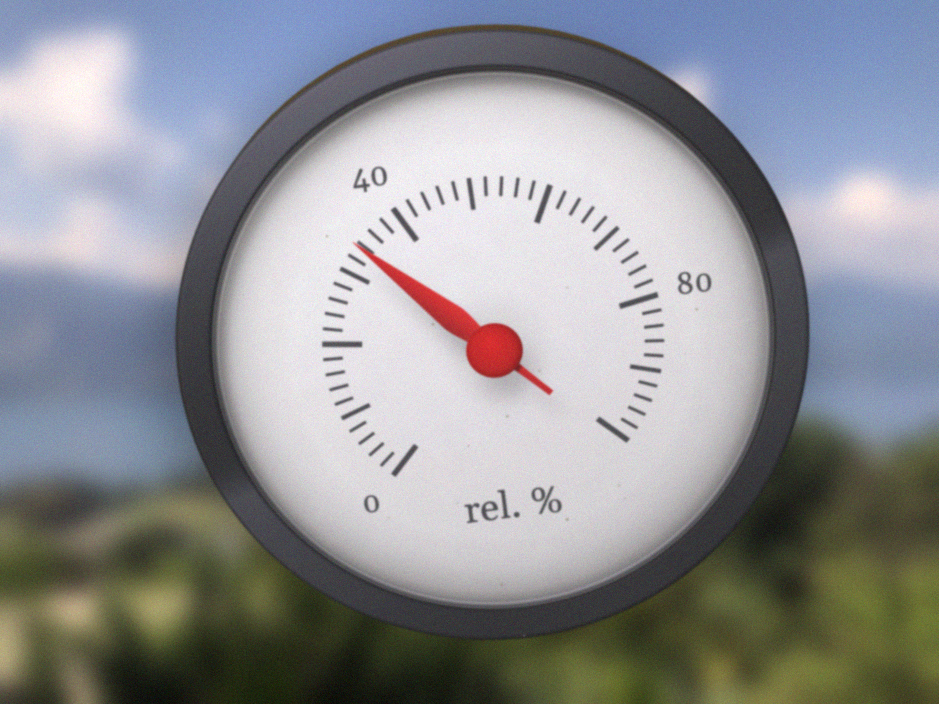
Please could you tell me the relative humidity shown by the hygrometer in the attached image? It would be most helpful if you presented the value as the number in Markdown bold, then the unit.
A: **34** %
